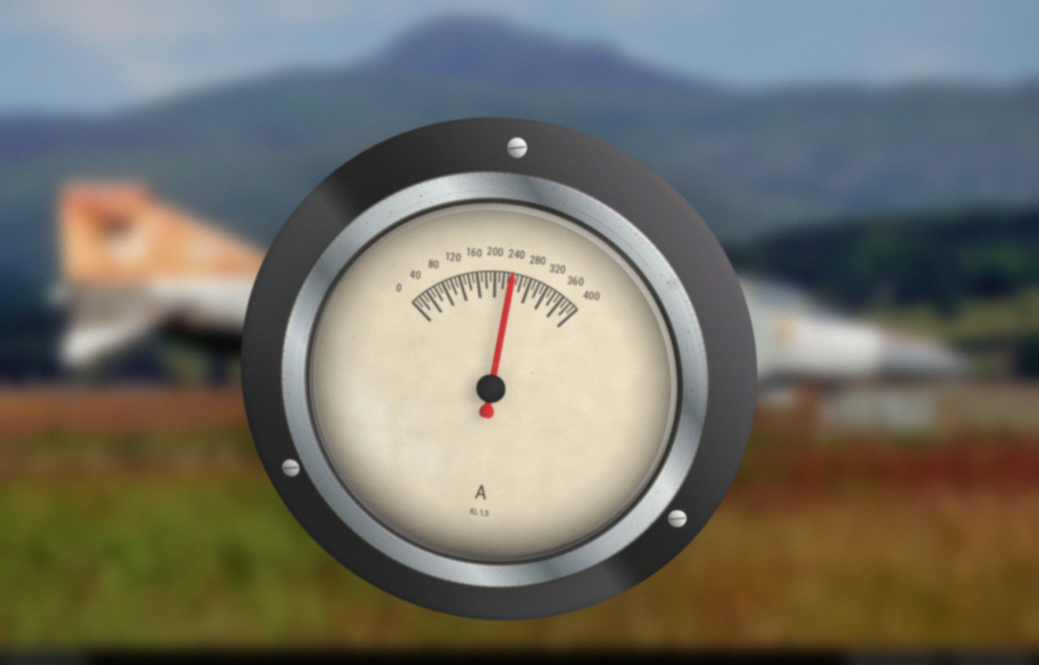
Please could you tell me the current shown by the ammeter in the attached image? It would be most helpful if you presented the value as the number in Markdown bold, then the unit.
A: **240** A
